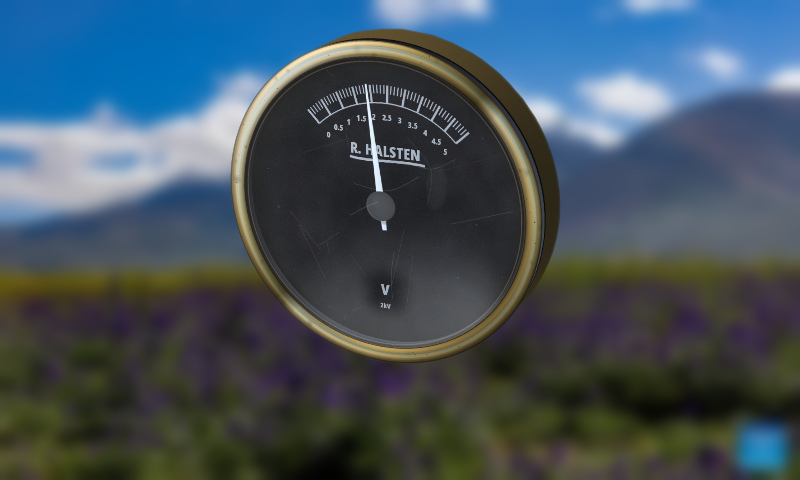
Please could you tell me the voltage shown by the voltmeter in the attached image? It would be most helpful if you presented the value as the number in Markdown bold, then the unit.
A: **2** V
